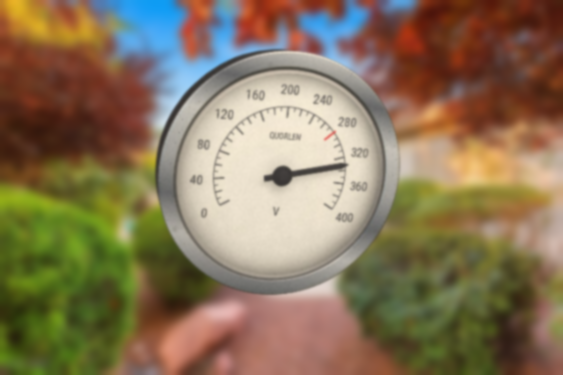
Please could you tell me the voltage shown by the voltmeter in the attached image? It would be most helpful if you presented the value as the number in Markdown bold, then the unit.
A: **330** V
